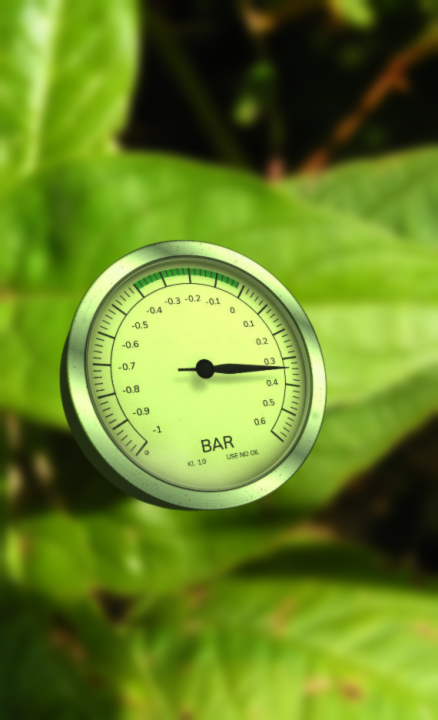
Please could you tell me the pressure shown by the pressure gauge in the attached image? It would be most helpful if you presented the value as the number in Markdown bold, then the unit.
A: **0.34** bar
